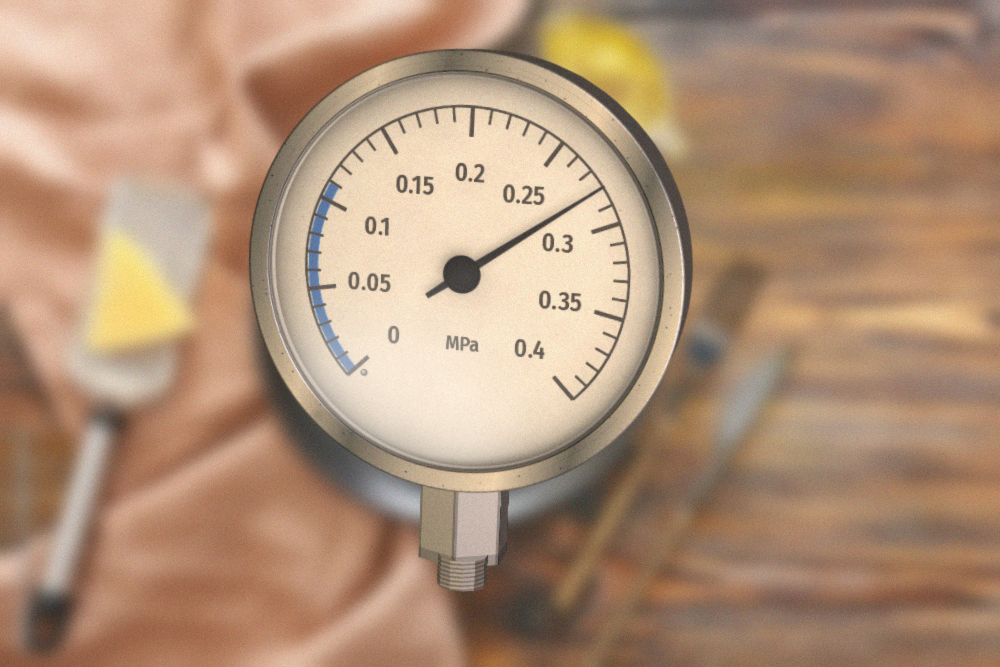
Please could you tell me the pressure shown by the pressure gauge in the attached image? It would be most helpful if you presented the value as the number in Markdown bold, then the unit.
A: **0.28** MPa
